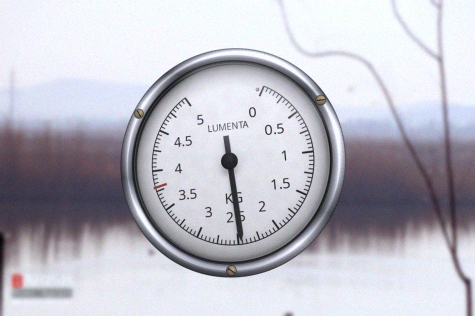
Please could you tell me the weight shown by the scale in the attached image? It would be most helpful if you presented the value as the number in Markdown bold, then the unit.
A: **2.45** kg
